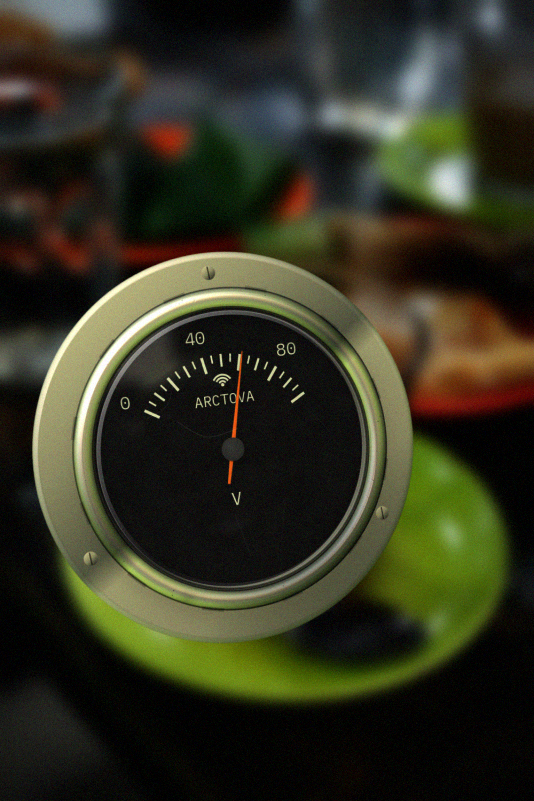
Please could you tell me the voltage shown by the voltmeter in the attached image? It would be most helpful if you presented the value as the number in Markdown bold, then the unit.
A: **60** V
